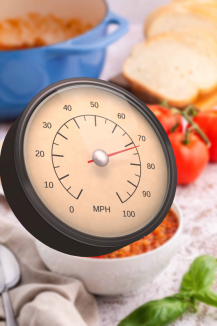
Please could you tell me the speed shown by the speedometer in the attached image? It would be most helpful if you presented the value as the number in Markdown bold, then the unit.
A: **72.5** mph
